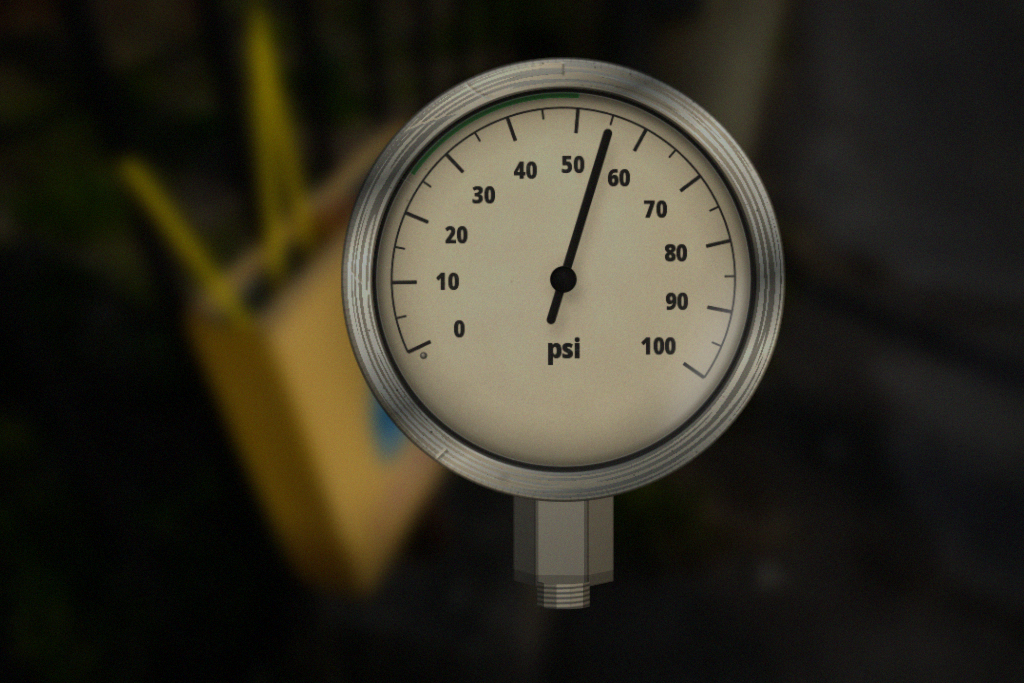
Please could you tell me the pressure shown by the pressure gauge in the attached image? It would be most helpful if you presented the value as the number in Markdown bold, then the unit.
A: **55** psi
